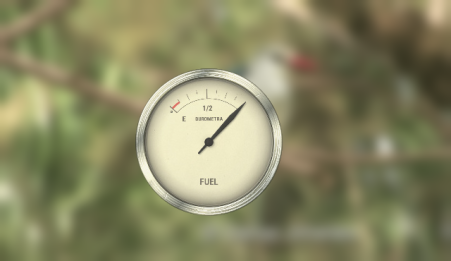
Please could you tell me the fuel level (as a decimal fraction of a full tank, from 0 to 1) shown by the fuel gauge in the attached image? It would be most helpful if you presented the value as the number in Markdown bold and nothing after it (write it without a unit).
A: **1**
